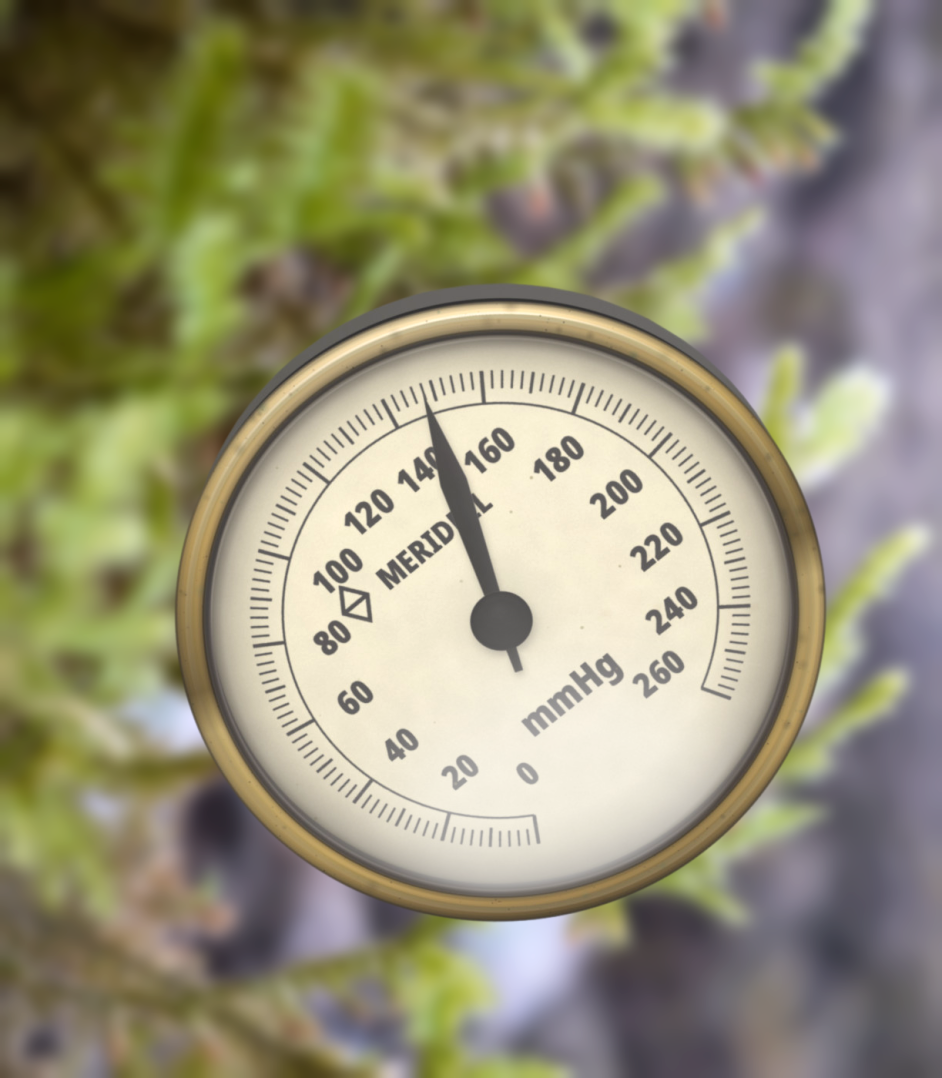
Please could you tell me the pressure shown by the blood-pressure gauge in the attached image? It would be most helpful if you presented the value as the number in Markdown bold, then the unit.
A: **148** mmHg
